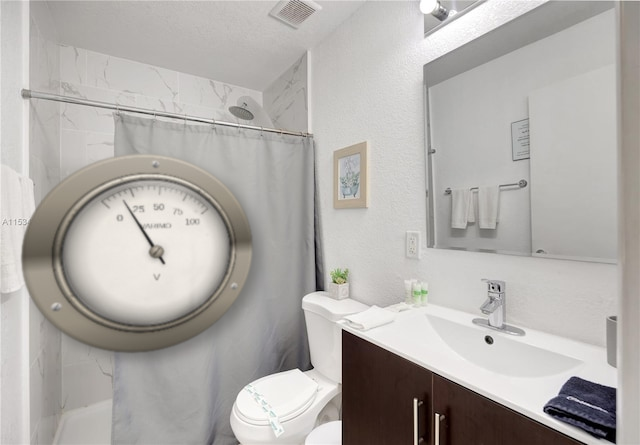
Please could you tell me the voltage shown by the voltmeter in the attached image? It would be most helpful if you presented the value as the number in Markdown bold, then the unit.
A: **15** V
